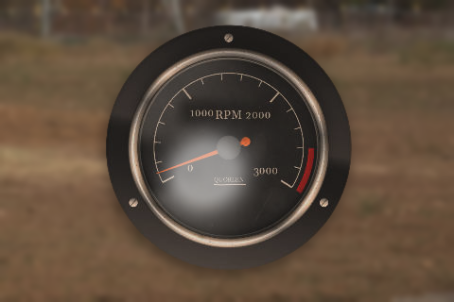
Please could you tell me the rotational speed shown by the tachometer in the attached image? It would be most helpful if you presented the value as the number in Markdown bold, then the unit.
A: **100** rpm
